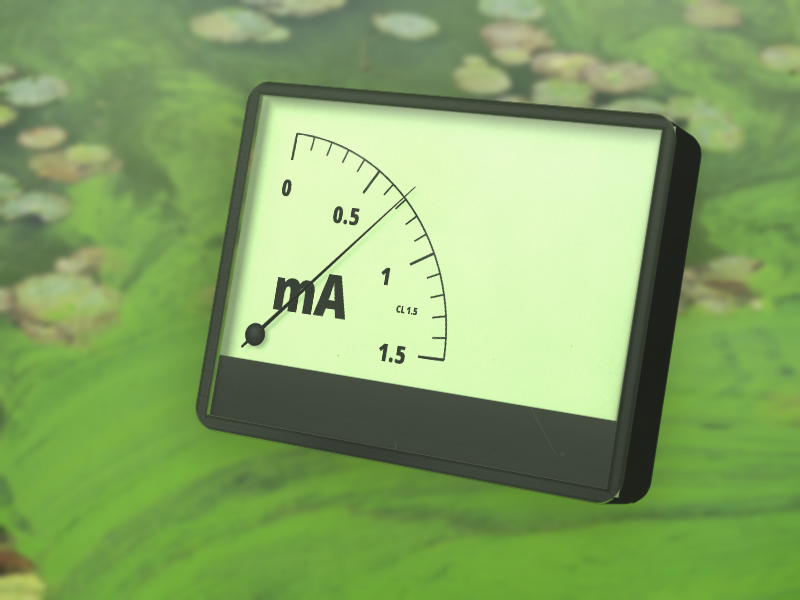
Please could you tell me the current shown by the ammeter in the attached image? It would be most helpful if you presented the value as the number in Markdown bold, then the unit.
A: **0.7** mA
